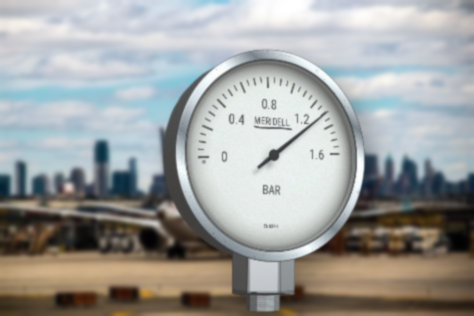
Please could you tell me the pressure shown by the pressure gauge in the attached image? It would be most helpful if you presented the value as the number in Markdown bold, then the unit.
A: **1.3** bar
